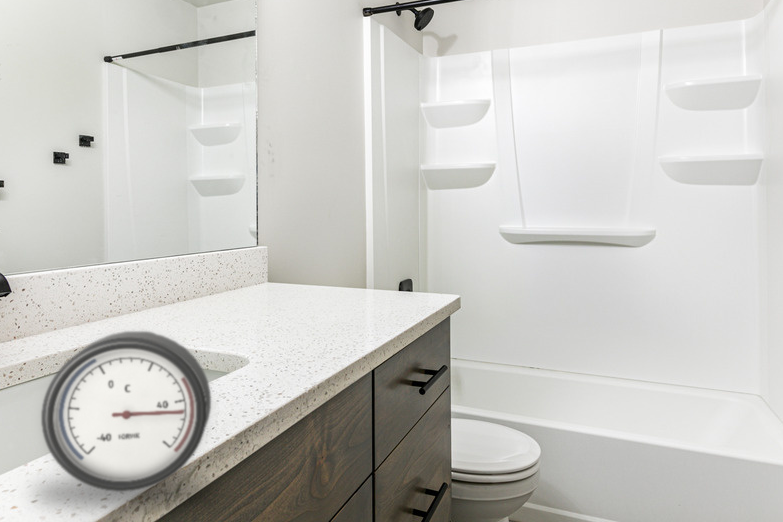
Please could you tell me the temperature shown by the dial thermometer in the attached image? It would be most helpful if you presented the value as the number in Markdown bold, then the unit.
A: **44** °C
